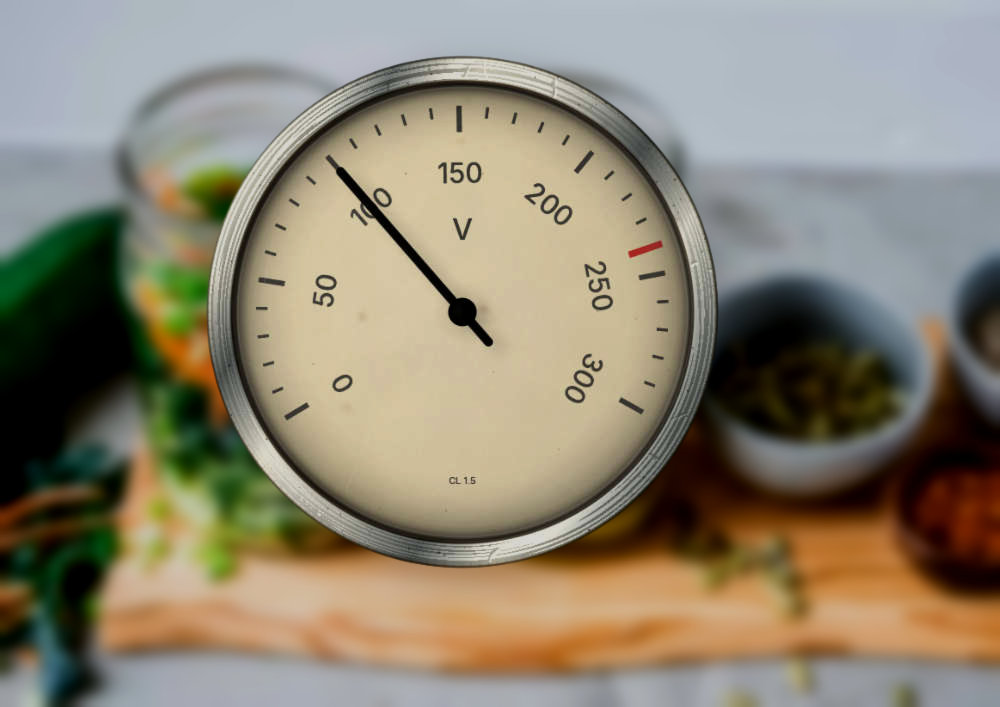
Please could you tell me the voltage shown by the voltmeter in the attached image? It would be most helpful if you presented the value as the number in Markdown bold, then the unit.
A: **100** V
